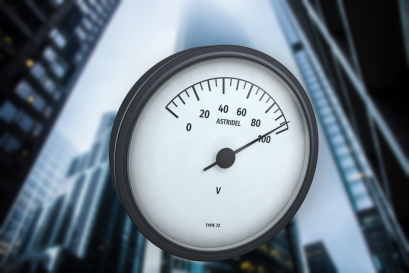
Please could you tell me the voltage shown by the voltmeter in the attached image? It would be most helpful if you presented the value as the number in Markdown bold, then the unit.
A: **95** V
